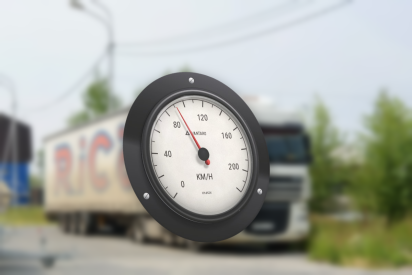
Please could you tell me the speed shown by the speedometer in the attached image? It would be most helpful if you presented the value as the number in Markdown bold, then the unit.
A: **90** km/h
